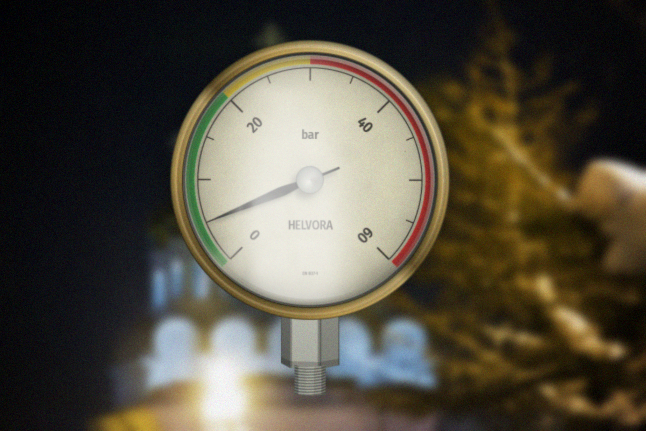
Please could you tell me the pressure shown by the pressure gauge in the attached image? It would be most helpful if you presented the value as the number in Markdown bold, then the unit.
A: **5** bar
